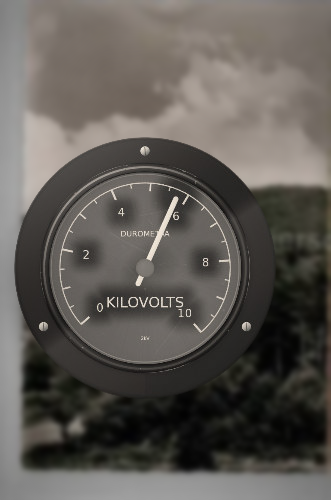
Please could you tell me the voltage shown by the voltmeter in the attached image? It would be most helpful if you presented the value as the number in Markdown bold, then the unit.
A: **5.75** kV
